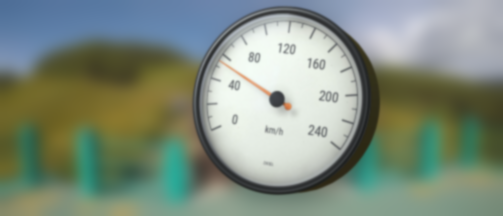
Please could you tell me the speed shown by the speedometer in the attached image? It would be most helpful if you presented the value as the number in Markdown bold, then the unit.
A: **55** km/h
